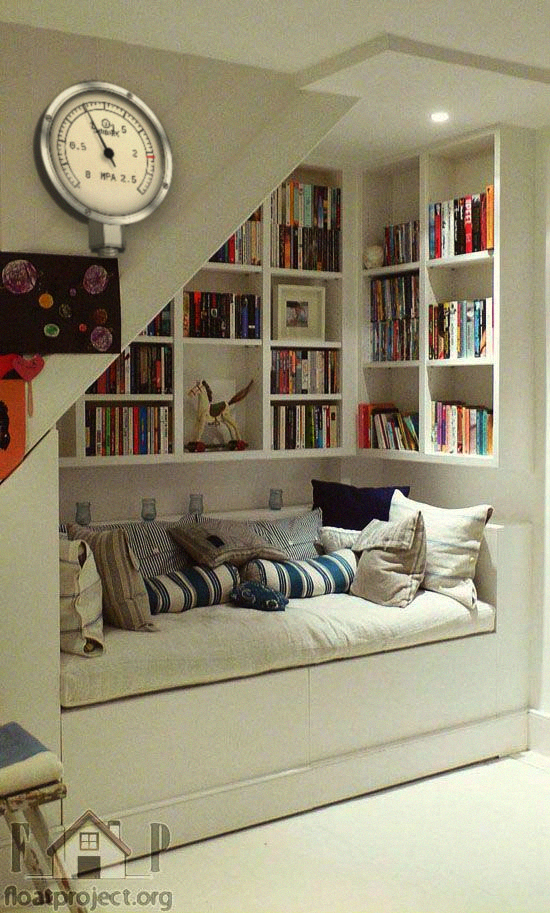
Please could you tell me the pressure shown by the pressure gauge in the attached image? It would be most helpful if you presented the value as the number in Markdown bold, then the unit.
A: **1** MPa
